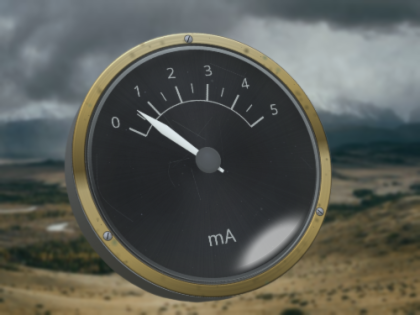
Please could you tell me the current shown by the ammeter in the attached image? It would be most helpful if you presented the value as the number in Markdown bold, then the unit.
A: **0.5** mA
